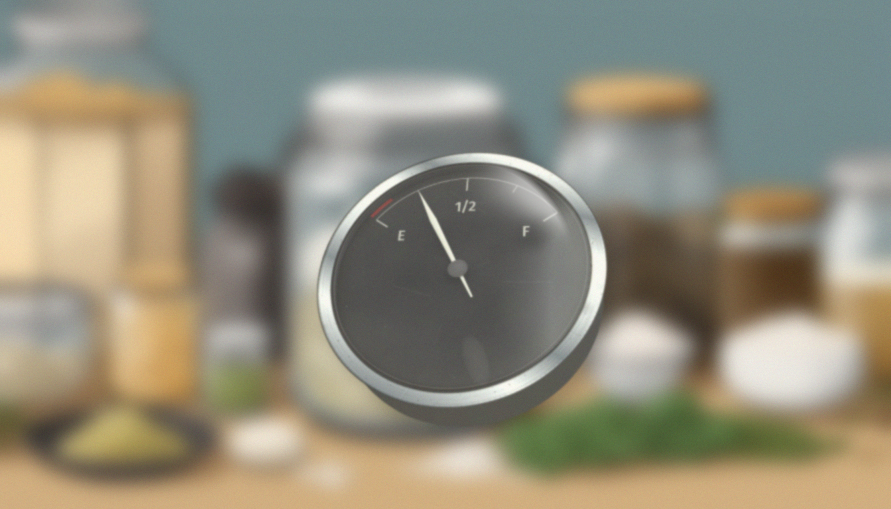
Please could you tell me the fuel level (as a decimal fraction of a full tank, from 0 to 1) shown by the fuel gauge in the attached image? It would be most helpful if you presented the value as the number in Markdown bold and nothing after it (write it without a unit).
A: **0.25**
